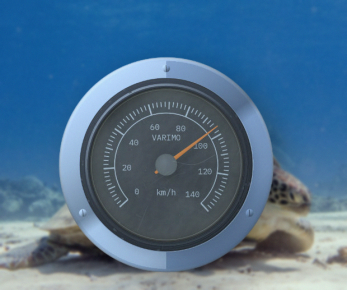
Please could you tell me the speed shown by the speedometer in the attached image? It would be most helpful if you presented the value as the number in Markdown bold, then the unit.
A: **96** km/h
